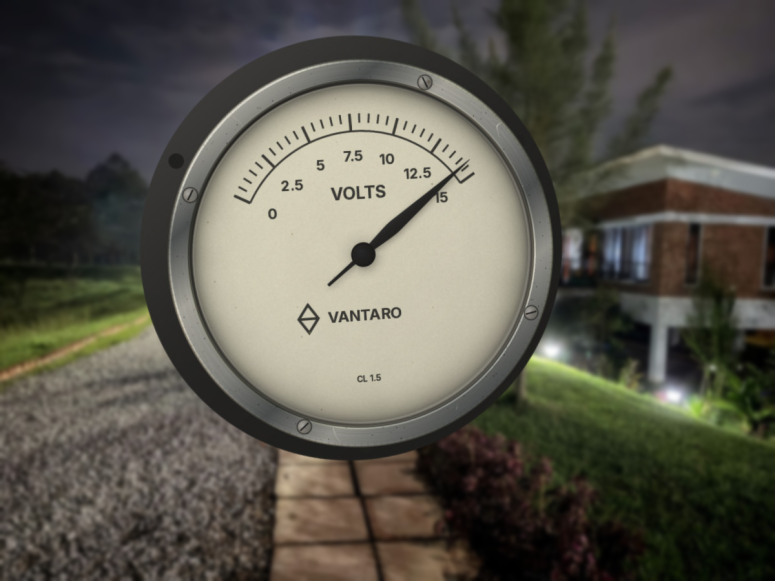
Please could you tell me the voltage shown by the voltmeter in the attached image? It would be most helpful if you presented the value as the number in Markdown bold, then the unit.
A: **14.25** V
